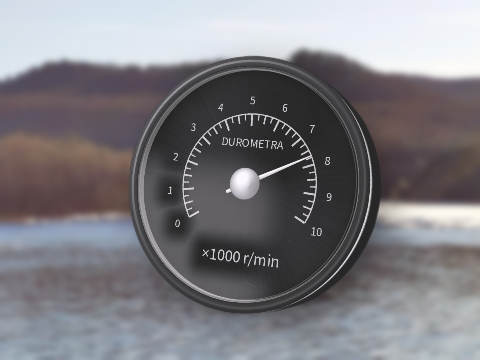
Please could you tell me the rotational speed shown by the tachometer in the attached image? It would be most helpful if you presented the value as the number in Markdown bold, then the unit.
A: **7750** rpm
